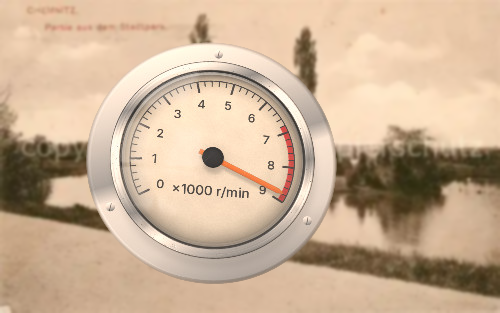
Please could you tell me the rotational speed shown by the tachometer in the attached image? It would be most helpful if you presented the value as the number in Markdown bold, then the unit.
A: **8800** rpm
